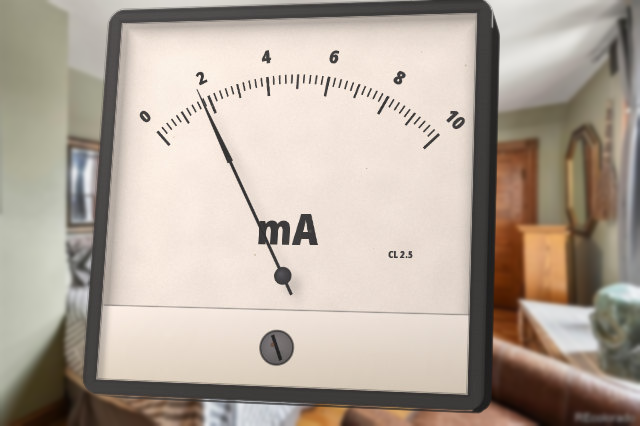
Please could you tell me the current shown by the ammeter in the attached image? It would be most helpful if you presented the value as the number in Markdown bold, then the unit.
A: **1.8** mA
